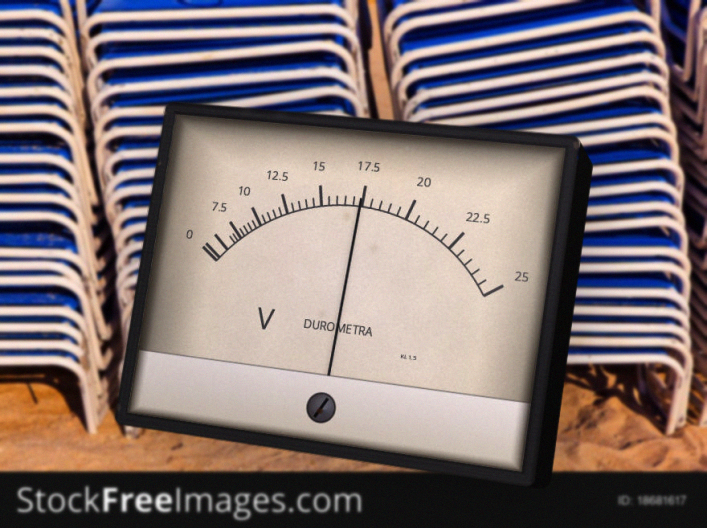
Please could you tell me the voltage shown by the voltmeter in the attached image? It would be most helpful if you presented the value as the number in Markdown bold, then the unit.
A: **17.5** V
